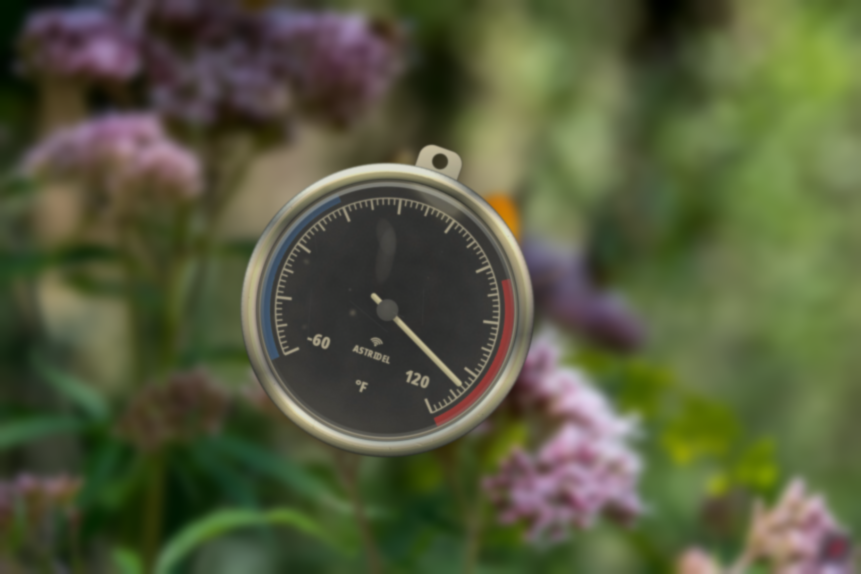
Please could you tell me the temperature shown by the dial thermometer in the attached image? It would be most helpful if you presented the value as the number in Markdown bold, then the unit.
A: **106** °F
